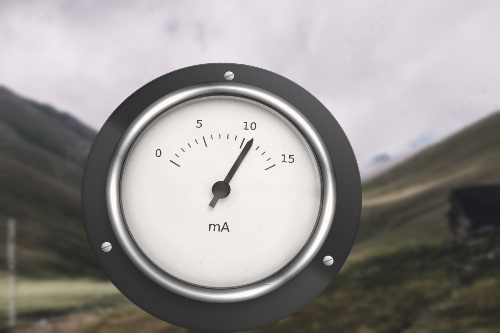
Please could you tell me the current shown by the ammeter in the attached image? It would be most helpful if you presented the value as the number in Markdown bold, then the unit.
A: **11** mA
